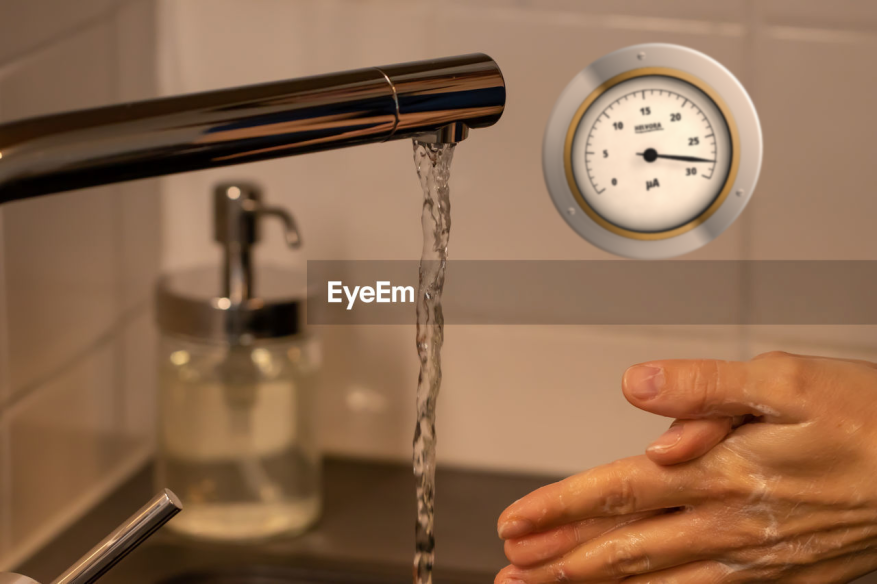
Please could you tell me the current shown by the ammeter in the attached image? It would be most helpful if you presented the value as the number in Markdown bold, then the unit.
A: **28** µA
